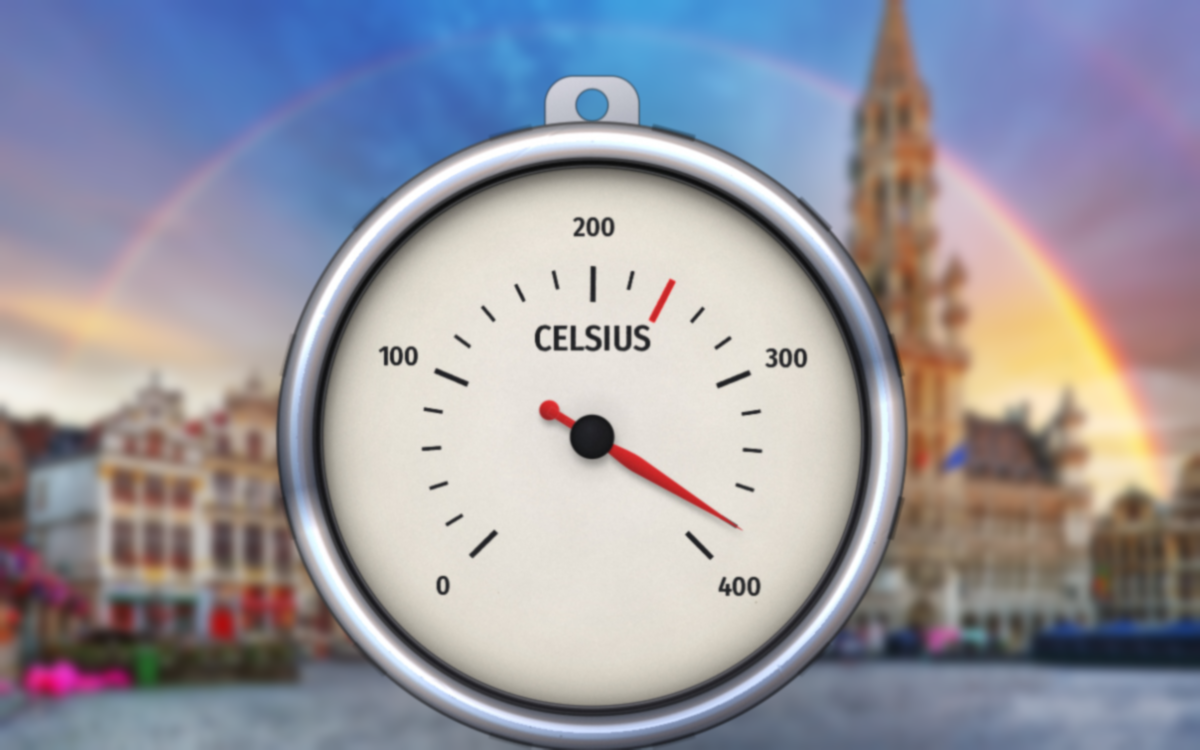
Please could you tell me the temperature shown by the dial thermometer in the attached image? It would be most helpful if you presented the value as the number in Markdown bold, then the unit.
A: **380** °C
